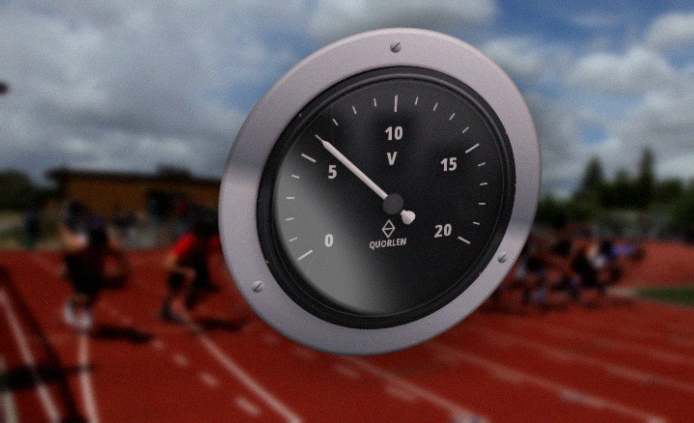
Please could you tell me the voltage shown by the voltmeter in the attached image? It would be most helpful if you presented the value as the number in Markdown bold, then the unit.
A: **6** V
